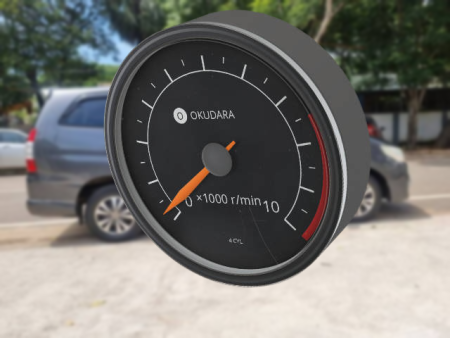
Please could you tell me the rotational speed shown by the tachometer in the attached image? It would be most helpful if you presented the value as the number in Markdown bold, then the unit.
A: **250** rpm
